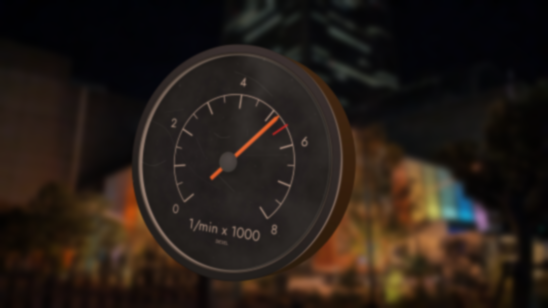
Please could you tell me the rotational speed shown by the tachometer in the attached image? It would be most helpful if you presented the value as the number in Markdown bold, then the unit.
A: **5250** rpm
